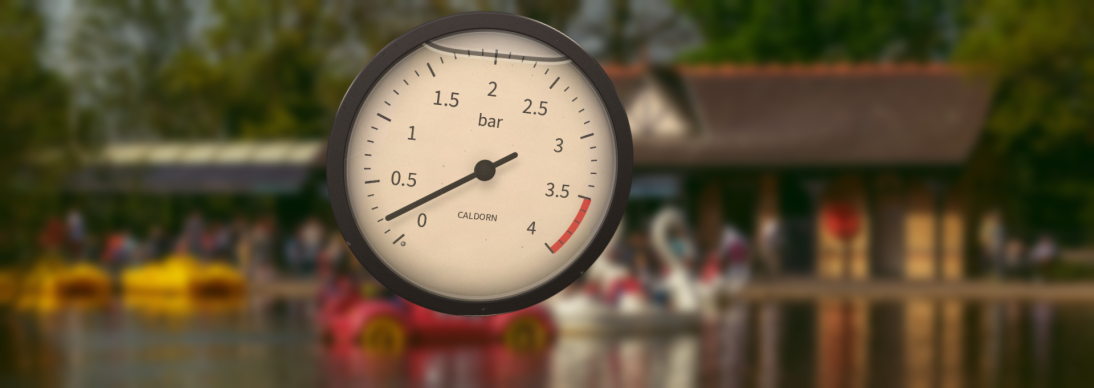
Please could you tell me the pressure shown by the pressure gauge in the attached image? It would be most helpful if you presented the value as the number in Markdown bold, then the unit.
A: **0.2** bar
